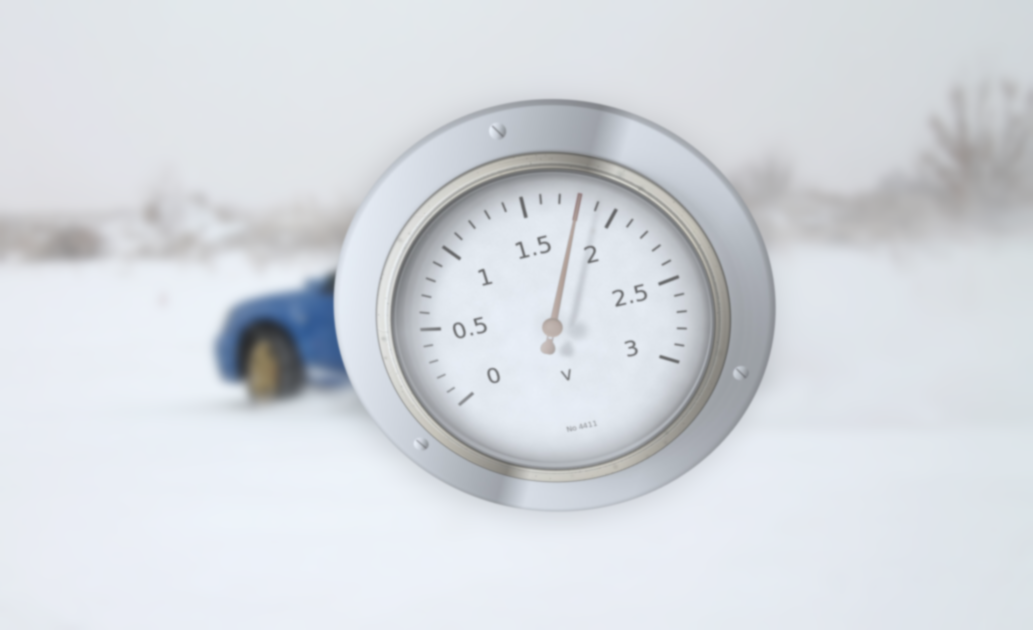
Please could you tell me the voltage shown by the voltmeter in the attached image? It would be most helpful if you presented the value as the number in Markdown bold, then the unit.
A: **1.8** V
